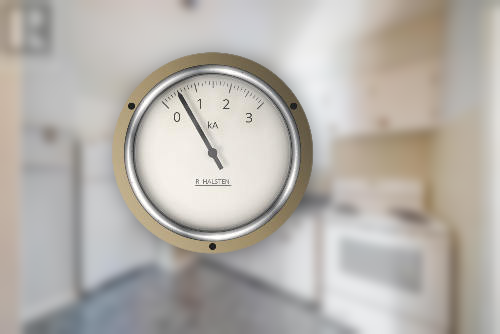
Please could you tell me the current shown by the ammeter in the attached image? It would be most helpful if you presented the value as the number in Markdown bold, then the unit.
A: **0.5** kA
